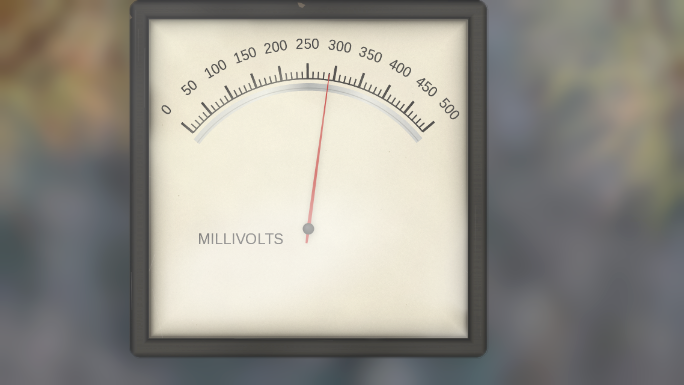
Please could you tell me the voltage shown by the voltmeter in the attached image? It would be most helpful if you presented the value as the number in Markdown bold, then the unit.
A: **290** mV
